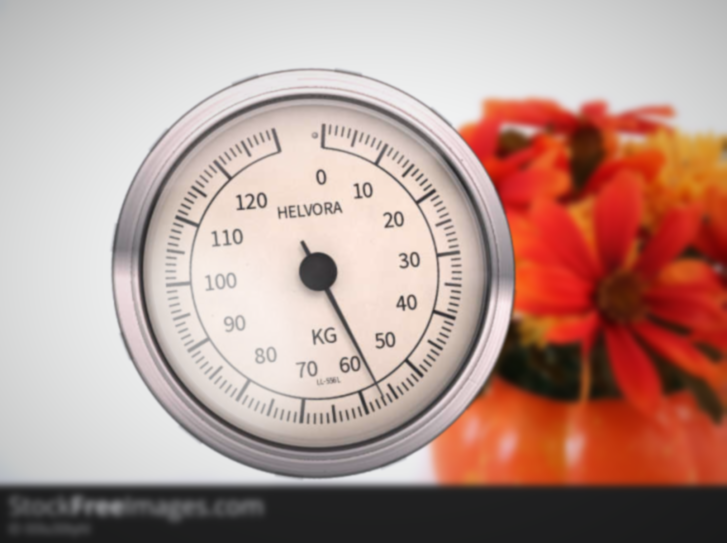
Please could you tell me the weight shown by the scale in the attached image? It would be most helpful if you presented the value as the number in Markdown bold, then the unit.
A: **57** kg
